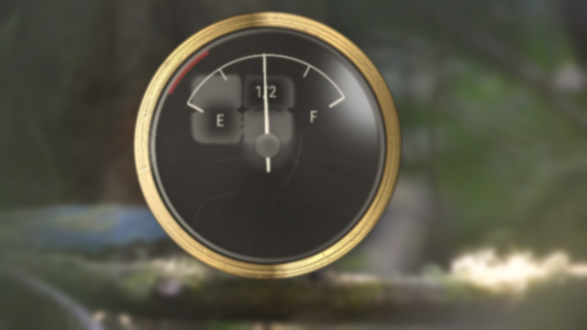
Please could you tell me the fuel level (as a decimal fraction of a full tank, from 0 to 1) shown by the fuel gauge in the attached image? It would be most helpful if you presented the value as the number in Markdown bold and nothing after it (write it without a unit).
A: **0.5**
